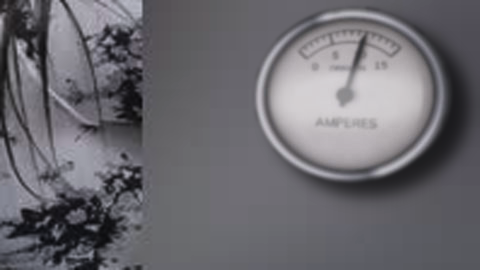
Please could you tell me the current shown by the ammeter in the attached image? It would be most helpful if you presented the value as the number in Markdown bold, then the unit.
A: **10** A
